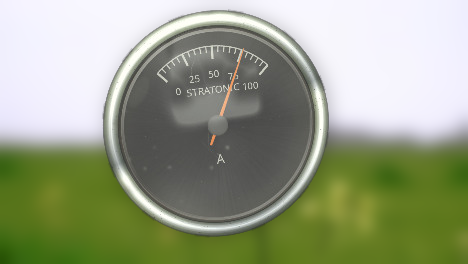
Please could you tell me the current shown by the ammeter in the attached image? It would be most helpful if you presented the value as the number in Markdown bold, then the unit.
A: **75** A
